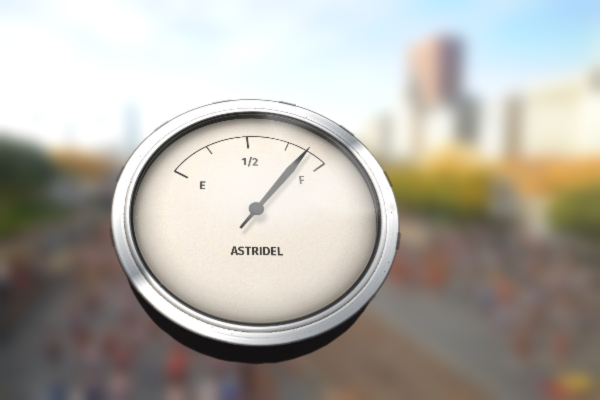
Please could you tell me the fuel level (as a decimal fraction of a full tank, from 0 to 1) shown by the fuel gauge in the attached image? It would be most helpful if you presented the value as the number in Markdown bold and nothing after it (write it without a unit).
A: **0.875**
